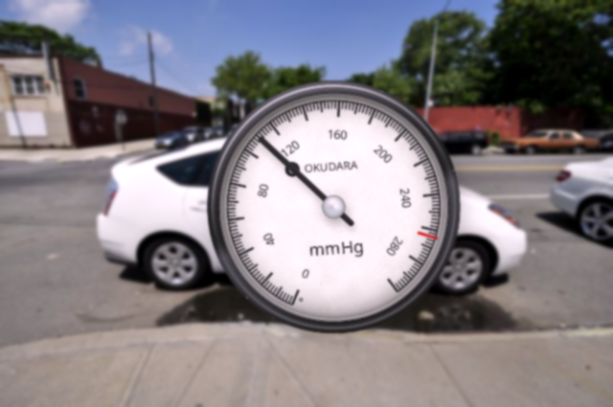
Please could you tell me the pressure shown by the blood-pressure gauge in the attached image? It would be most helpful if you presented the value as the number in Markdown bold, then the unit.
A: **110** mmHg
